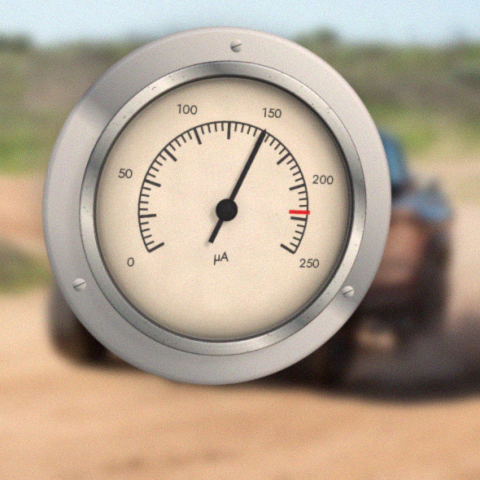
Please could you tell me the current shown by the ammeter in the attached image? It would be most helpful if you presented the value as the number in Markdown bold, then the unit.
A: **150** µA
